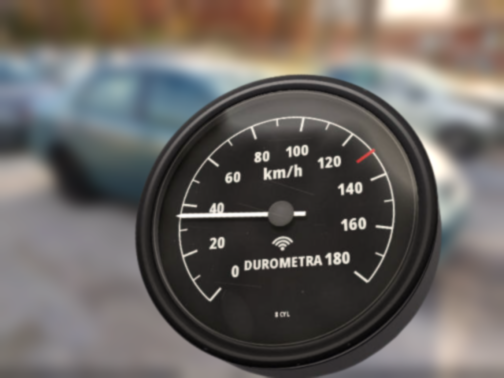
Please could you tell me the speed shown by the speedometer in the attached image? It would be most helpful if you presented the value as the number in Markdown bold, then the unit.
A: **35** km/h
